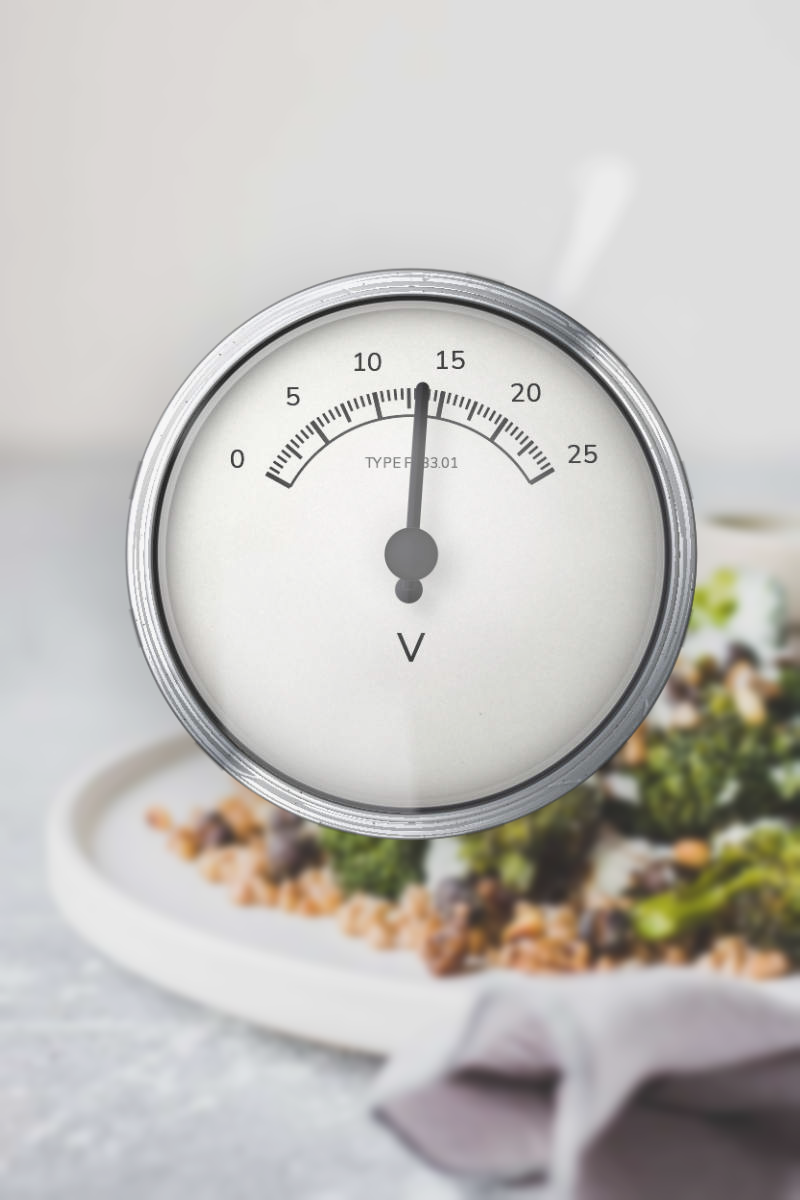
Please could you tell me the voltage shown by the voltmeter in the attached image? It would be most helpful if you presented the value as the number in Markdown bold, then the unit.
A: **13.5** V
